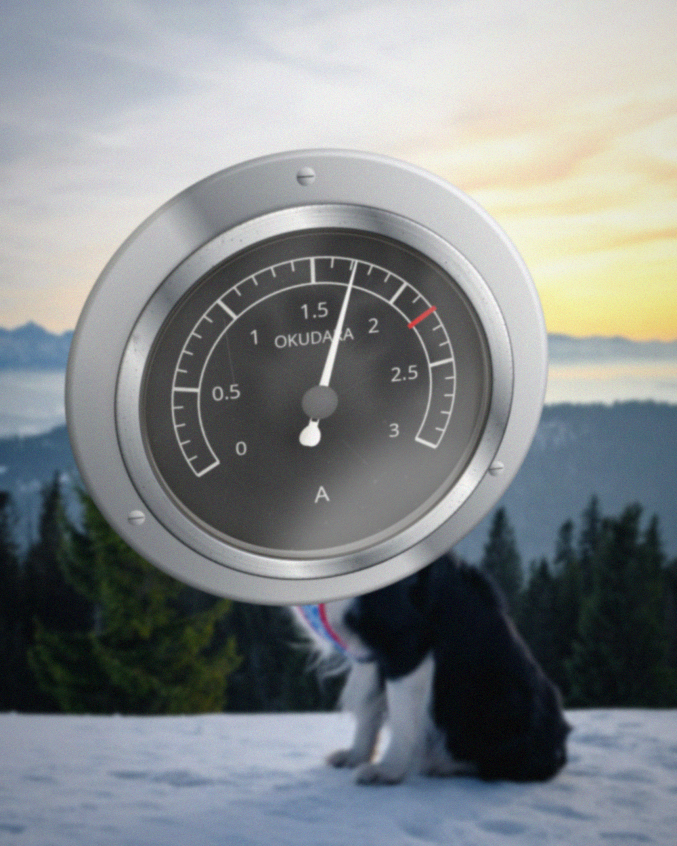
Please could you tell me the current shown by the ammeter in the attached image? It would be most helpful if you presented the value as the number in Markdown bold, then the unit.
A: **1.7** A
